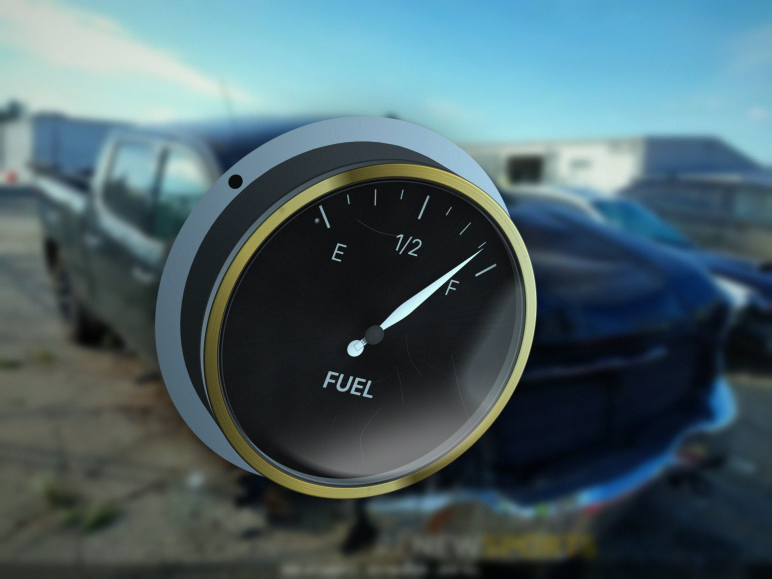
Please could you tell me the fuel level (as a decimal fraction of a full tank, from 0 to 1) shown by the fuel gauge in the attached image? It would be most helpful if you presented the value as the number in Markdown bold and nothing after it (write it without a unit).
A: **0.875**
